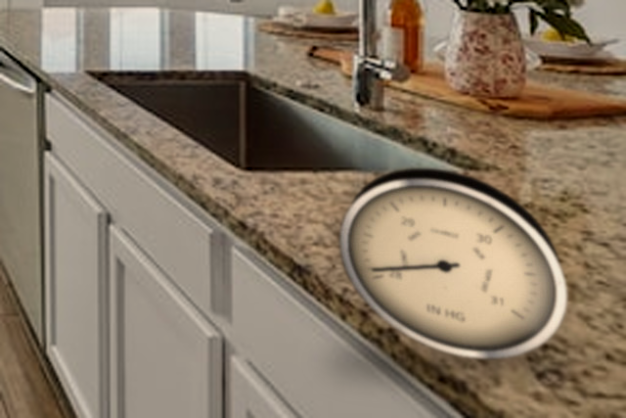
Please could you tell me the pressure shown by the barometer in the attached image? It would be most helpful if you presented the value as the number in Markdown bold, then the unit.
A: **28.1** inHg
